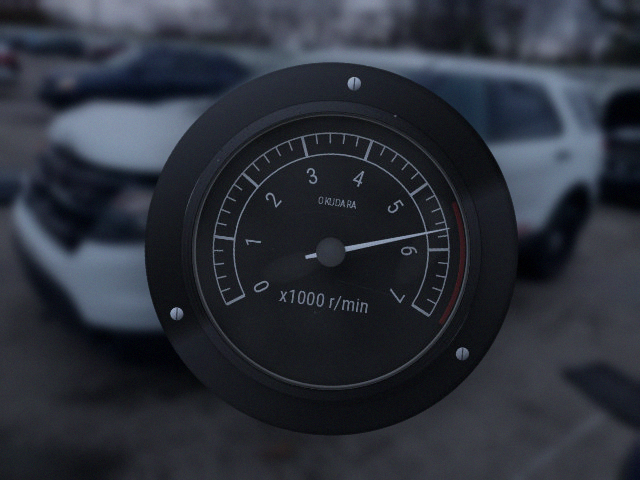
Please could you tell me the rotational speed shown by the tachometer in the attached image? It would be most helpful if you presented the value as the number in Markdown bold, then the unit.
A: **5700** rpm
